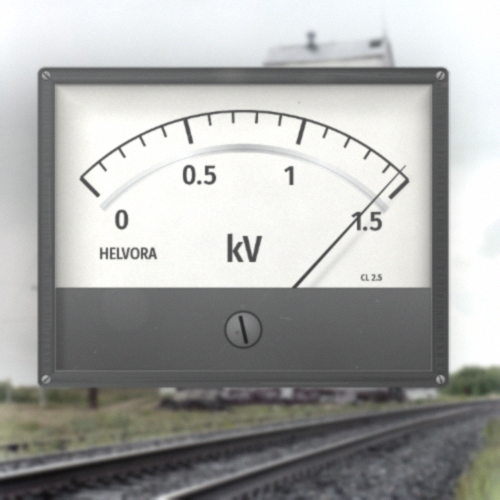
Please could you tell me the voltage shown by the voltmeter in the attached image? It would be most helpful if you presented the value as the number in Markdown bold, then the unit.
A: **1.45** kV
